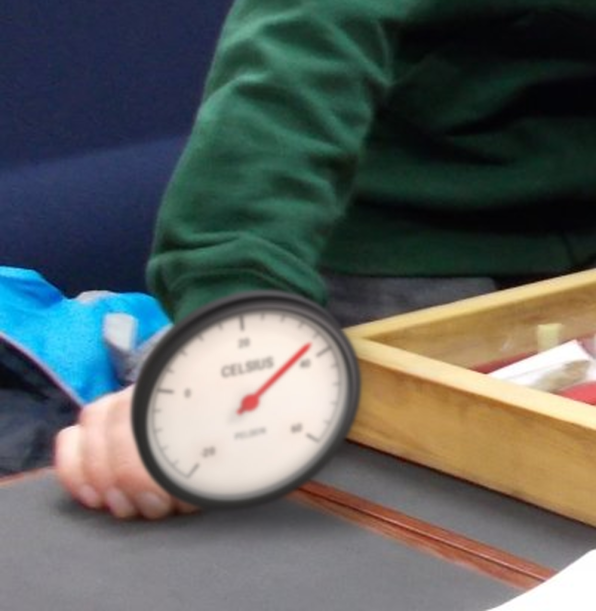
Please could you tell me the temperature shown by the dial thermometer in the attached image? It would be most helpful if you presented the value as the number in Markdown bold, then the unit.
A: **36** °C
